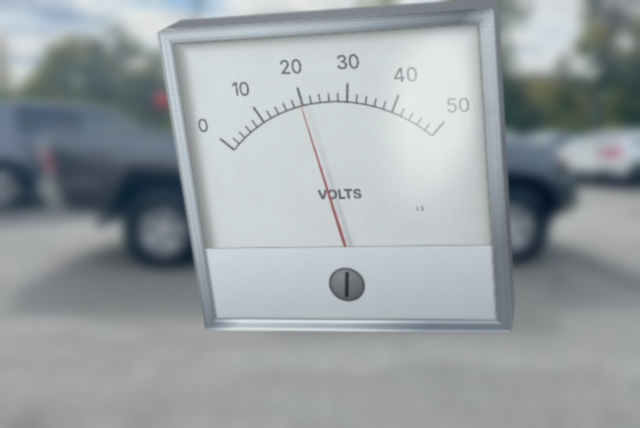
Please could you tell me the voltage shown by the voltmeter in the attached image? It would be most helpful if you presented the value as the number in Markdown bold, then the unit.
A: **20** V
